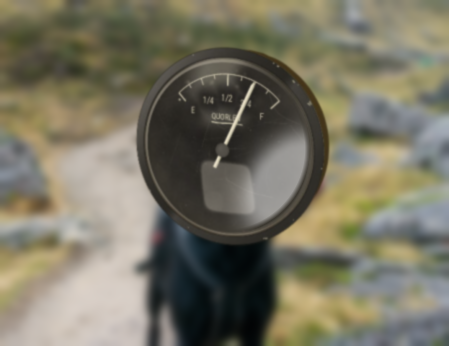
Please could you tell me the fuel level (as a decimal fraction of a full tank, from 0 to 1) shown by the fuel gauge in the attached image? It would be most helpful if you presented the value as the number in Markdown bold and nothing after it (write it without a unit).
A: **0.75**
